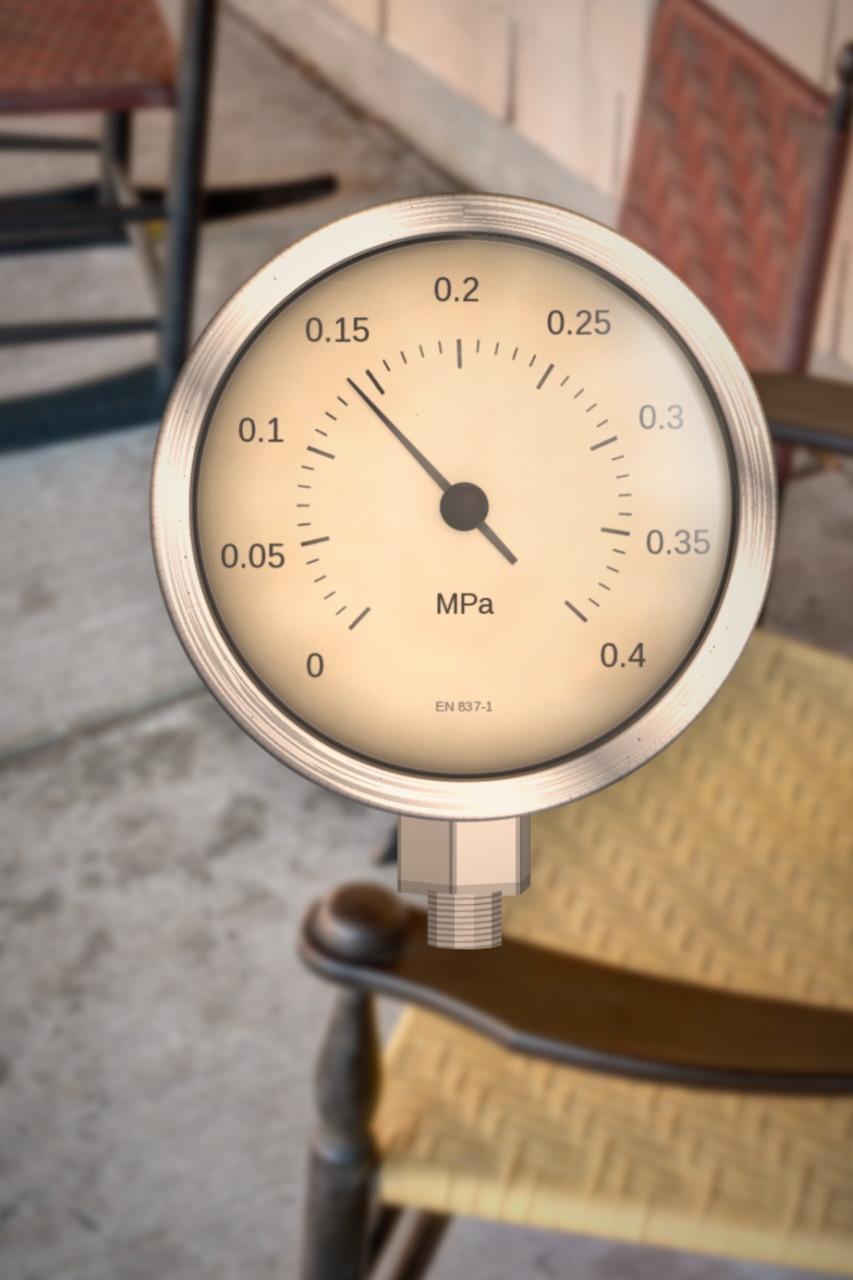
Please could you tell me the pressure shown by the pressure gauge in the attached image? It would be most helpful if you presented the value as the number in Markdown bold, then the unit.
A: **0.14** MPa
